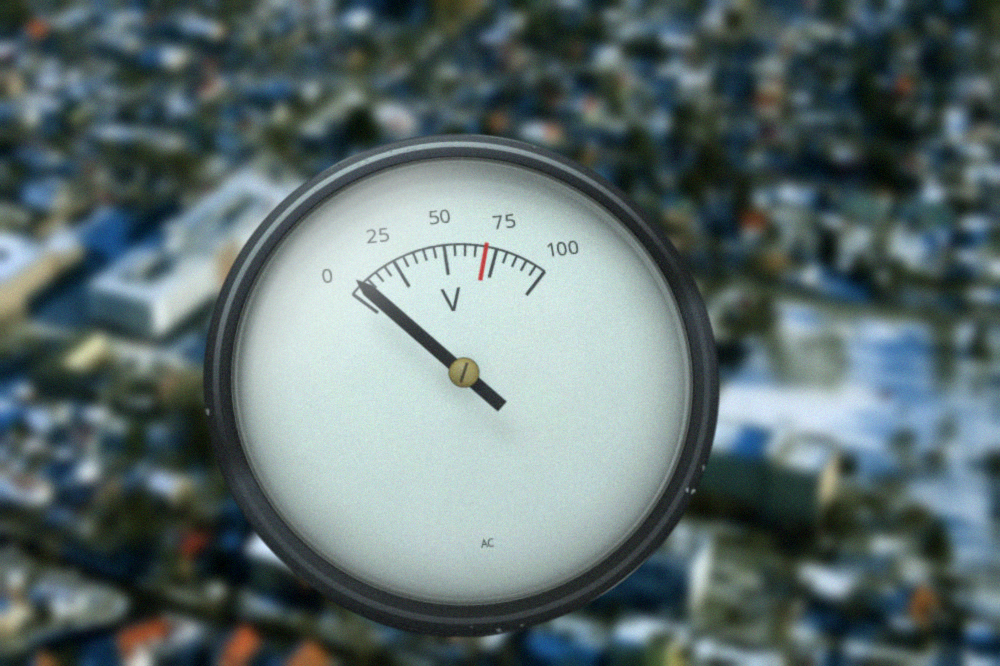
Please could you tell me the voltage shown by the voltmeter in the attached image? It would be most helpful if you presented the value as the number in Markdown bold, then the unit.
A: **5** V
